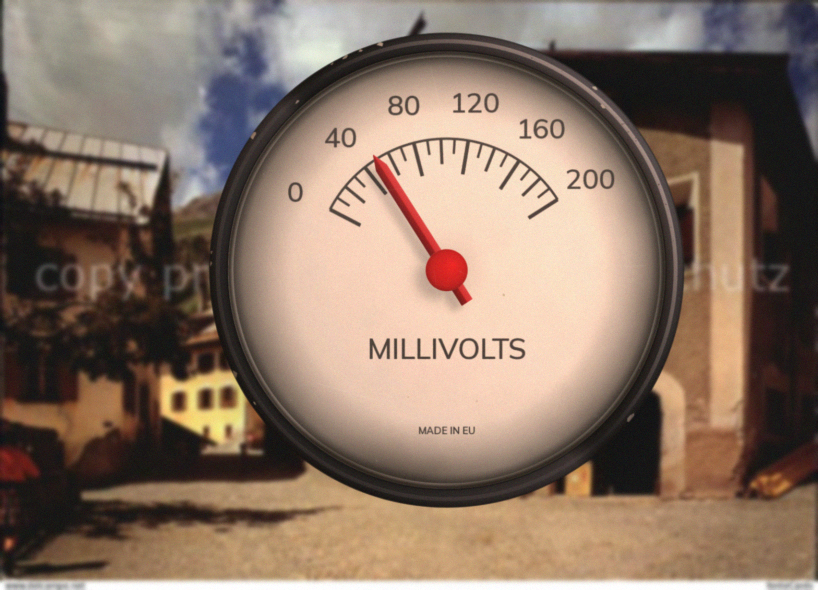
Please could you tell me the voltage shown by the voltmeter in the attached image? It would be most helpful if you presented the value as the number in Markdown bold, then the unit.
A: **50** mV
